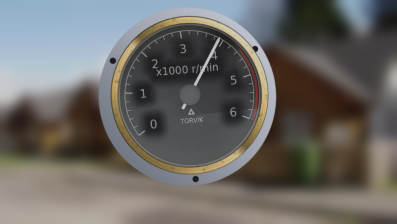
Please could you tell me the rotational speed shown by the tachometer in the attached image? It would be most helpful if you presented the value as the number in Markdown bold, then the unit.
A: **3900** rpm
